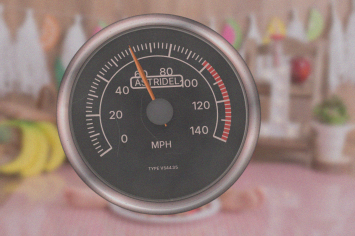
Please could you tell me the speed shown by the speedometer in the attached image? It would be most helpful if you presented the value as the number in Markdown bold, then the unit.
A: **60** mph
